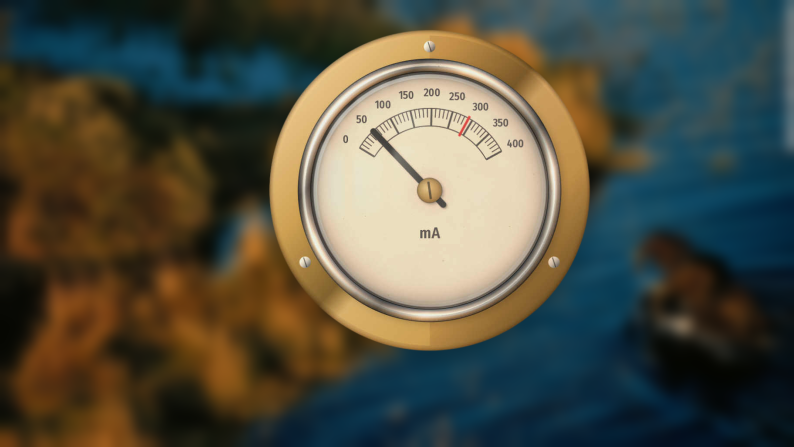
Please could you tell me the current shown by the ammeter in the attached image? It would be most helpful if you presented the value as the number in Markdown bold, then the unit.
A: **50** mA
